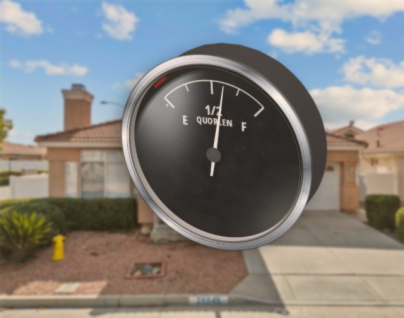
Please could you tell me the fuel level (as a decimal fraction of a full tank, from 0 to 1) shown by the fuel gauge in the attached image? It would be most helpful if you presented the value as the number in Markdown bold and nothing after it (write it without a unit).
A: **0.625**
